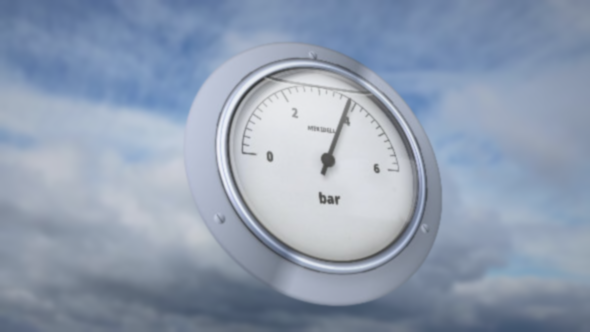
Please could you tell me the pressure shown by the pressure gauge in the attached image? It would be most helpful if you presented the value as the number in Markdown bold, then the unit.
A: **3.8** bar
